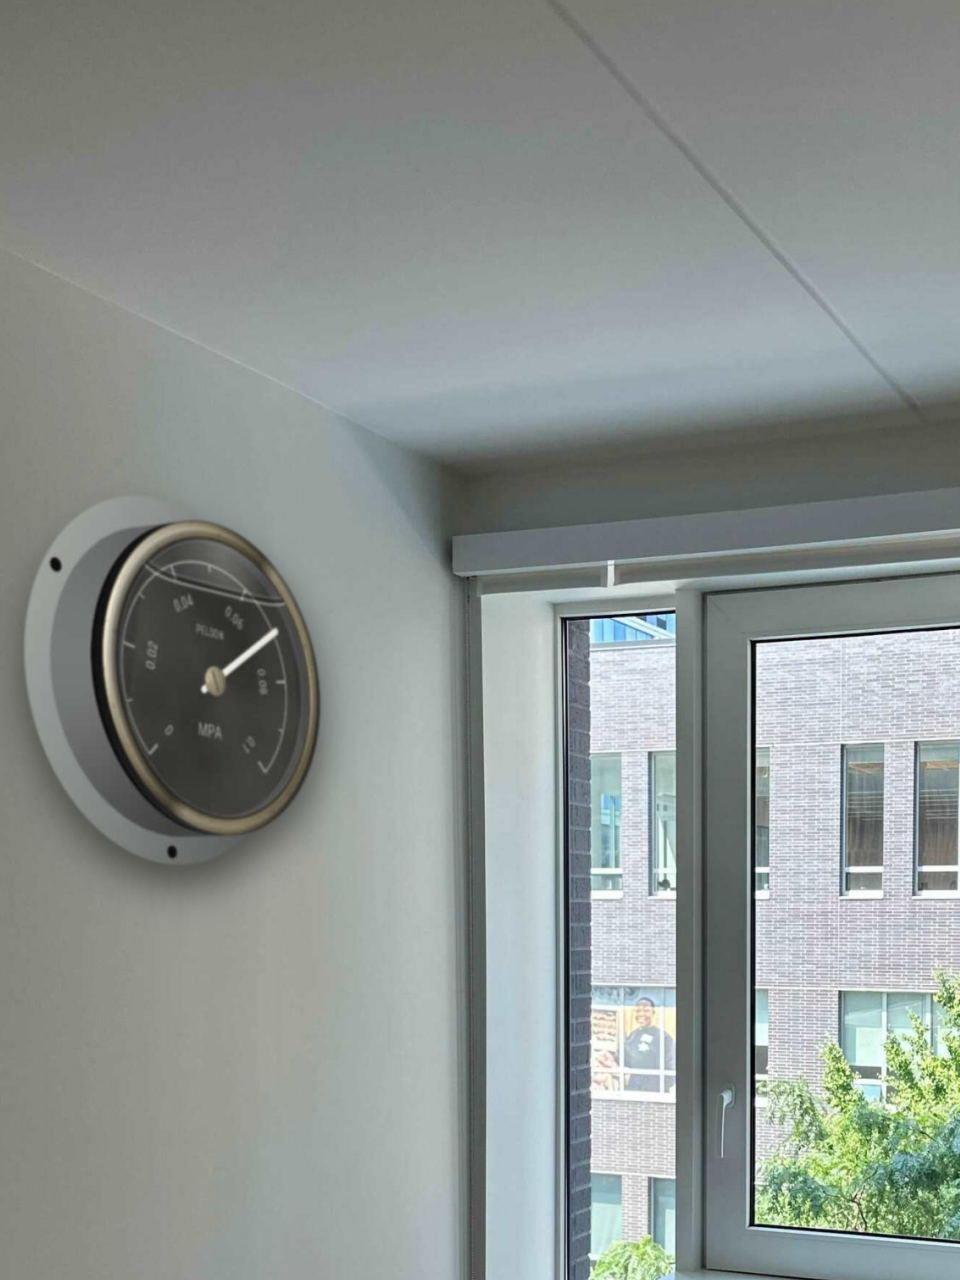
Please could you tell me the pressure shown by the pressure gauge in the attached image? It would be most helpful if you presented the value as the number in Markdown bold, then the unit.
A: **0.07** MPa
